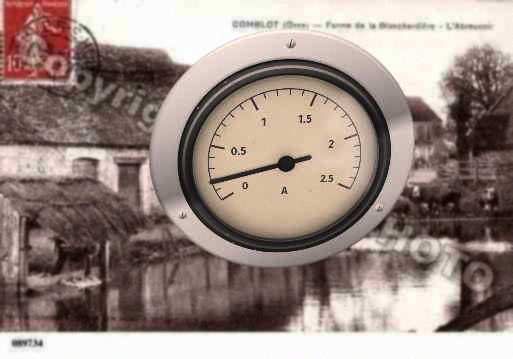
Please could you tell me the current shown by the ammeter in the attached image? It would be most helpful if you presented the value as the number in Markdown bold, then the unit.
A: **0.2** A
